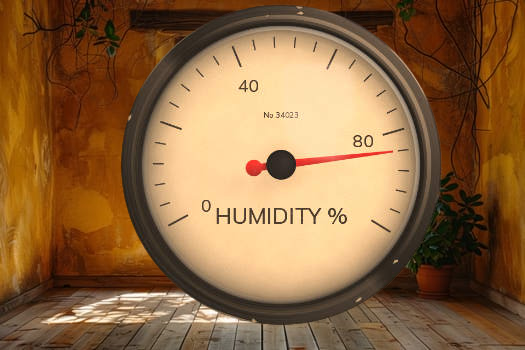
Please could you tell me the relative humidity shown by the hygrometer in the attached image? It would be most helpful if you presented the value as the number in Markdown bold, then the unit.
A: **84** %
